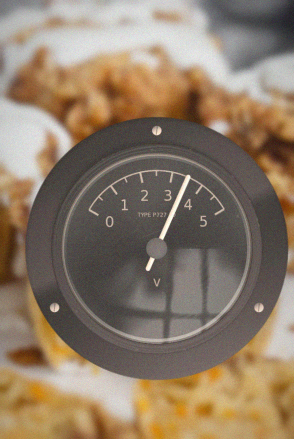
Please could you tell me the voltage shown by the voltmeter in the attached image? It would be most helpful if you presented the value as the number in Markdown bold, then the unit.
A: **3.5** V
